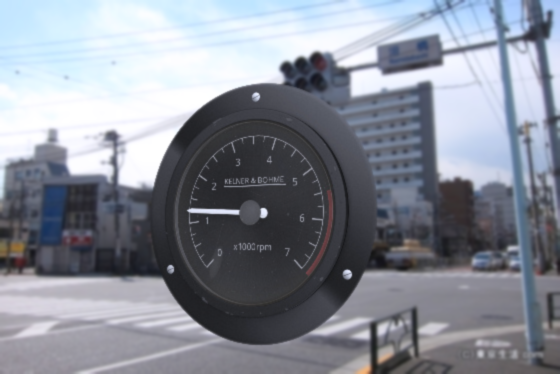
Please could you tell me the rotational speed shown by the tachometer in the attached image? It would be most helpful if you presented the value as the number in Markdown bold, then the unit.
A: **1250** rpm
